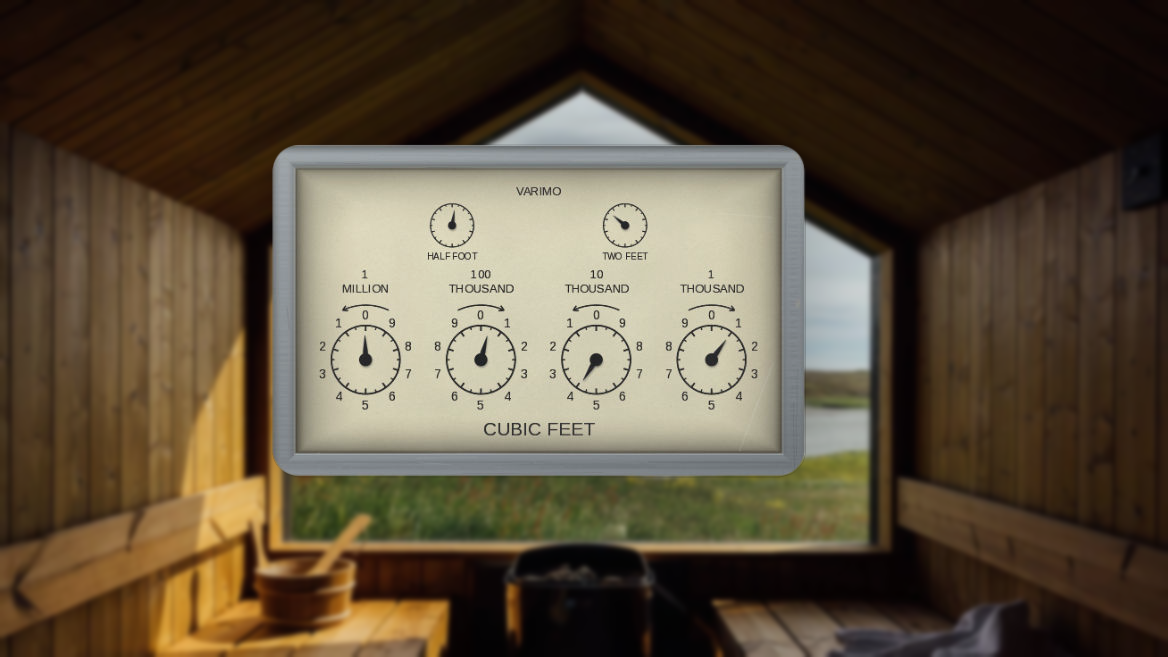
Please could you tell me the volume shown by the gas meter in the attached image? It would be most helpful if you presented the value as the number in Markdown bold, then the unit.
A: **4100** ft³
